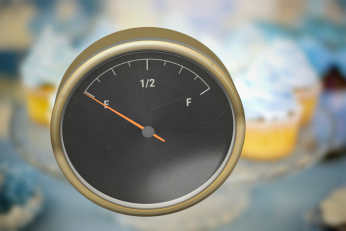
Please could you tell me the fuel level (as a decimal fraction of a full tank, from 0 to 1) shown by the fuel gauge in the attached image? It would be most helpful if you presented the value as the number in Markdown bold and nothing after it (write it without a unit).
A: **0**
